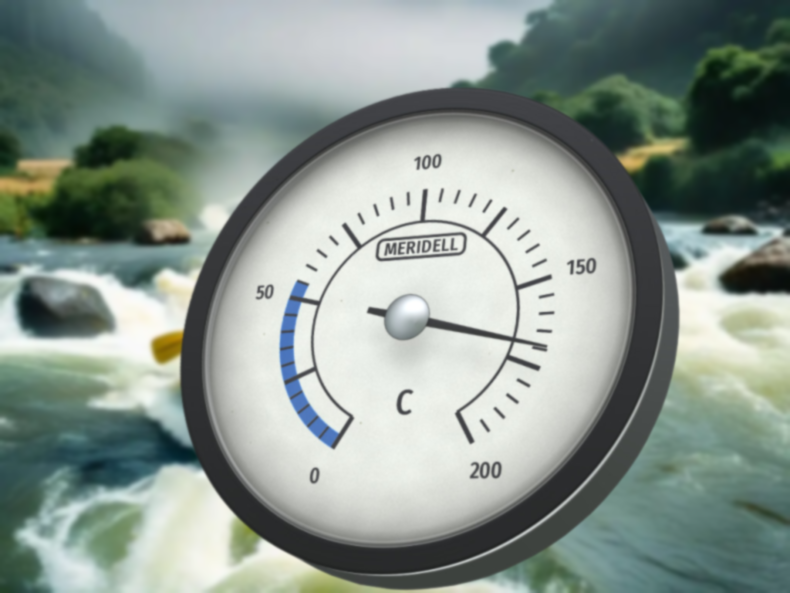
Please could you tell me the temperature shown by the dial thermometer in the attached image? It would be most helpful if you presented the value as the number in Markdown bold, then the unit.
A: **170** °C
